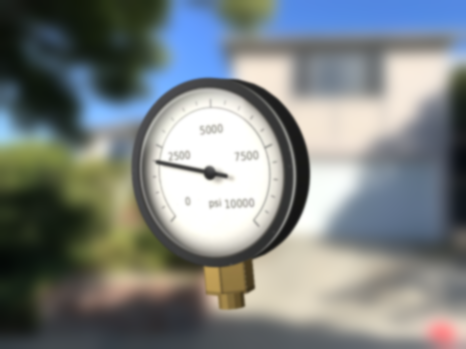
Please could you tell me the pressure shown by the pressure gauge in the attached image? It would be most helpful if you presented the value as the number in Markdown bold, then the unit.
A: **2000** psi
